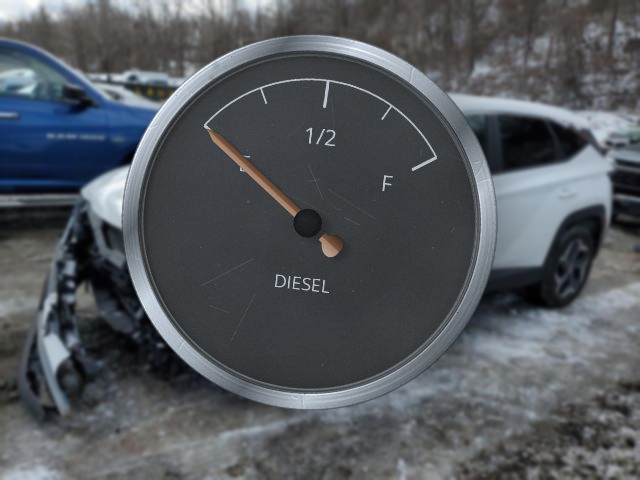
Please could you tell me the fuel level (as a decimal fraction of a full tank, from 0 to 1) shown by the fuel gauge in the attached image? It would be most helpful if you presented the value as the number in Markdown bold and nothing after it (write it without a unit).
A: **0**
